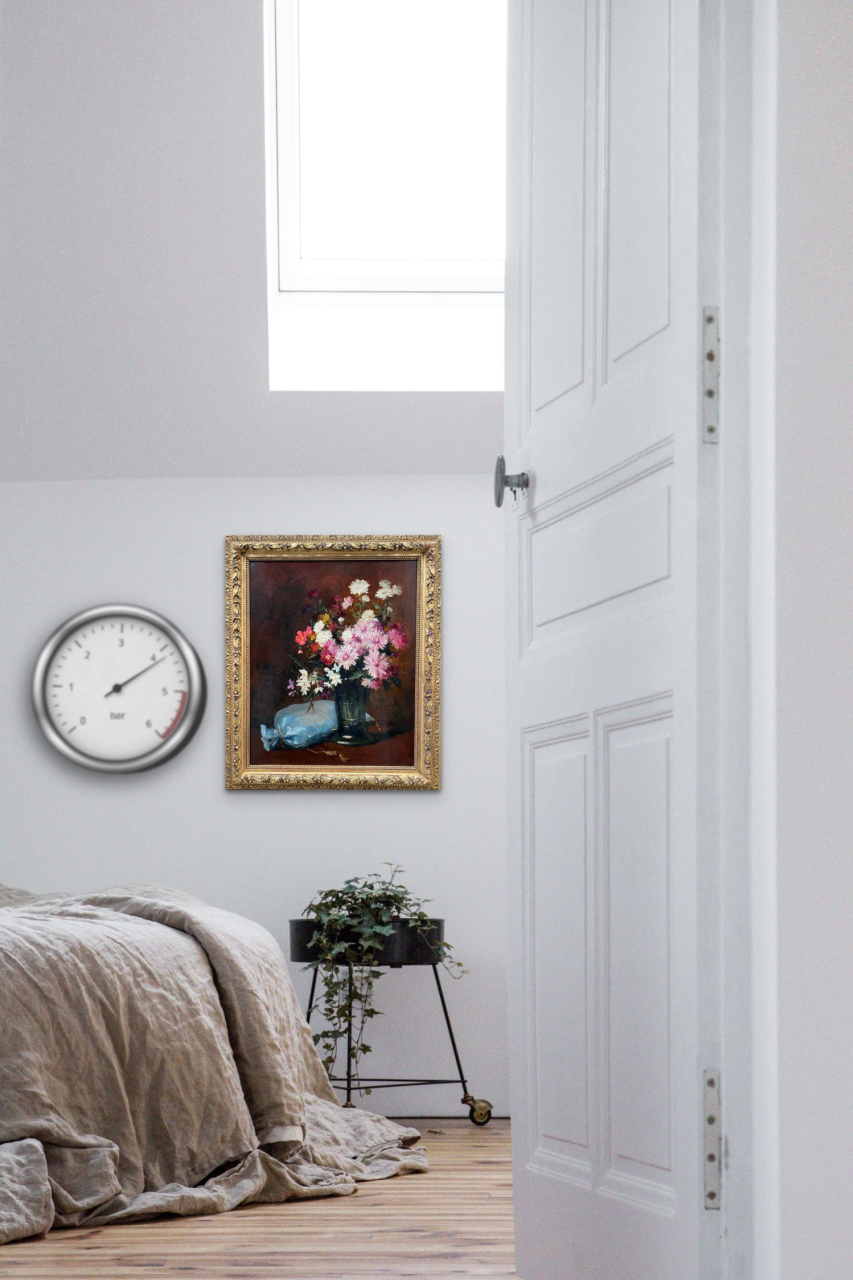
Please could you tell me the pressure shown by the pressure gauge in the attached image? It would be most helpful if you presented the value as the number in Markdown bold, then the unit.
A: **4.2** bar
